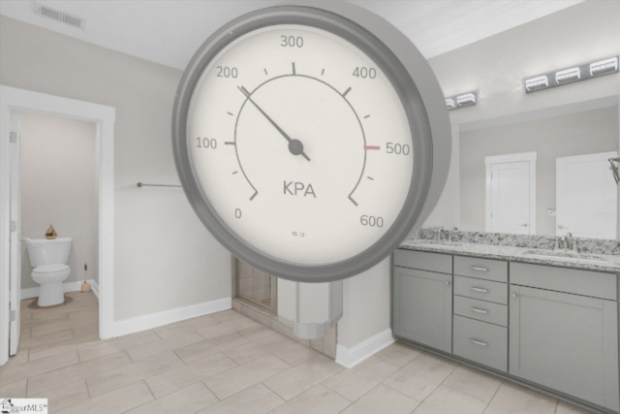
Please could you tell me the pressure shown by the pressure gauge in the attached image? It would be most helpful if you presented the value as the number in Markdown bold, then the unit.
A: **200** kPa
